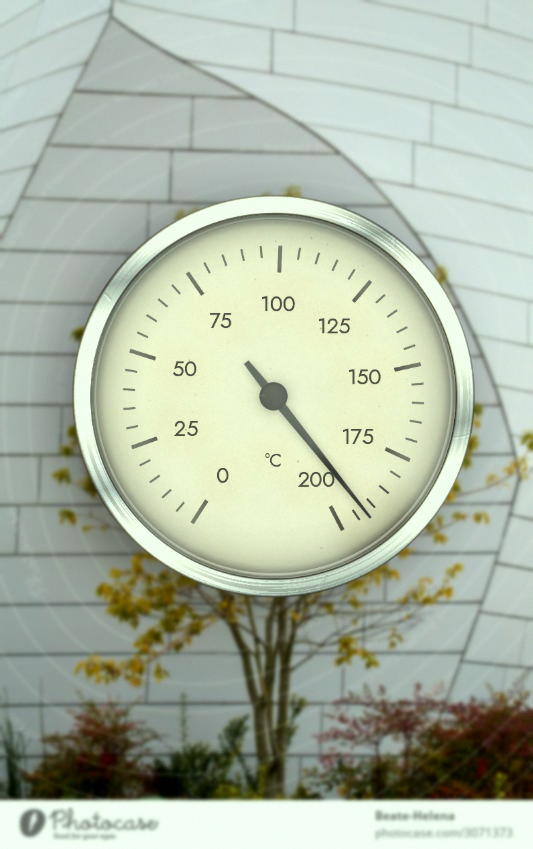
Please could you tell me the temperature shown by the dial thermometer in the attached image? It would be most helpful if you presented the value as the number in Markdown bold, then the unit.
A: **192.5** °C
